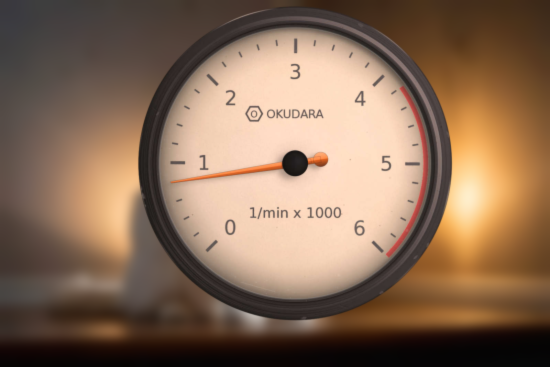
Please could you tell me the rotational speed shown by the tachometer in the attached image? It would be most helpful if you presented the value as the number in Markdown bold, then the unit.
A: **800** rpm
